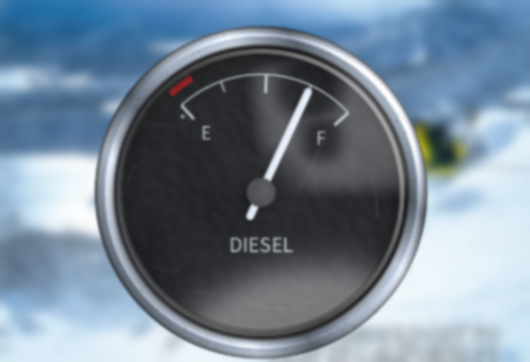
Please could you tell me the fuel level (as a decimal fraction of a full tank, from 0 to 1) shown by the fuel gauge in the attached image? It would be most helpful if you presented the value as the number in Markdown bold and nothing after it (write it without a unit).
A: **0.75**
